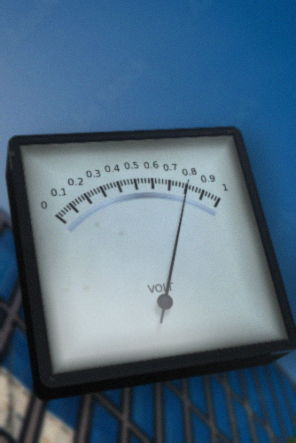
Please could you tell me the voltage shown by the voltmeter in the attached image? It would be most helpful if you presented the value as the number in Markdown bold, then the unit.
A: **0.8** V
